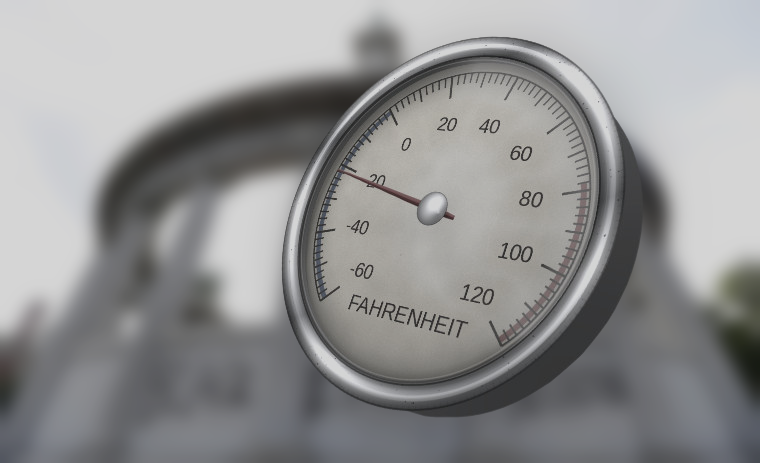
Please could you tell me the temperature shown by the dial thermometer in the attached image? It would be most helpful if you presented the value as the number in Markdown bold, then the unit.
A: **-22** °F
